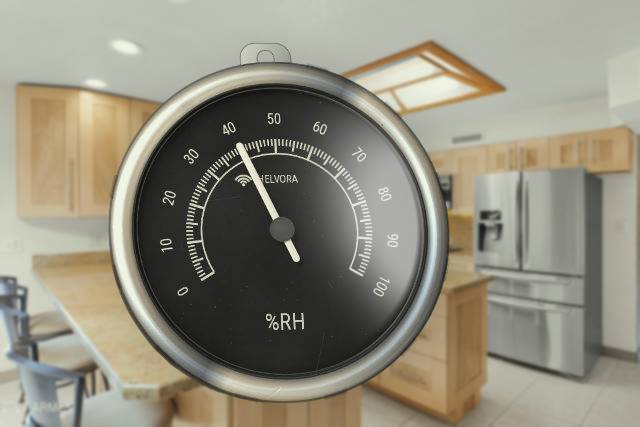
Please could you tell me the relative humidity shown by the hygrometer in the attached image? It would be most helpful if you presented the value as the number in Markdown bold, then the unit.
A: **40** %
